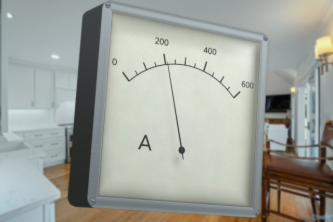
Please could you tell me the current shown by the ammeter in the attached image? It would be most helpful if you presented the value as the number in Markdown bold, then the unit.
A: **200** A
